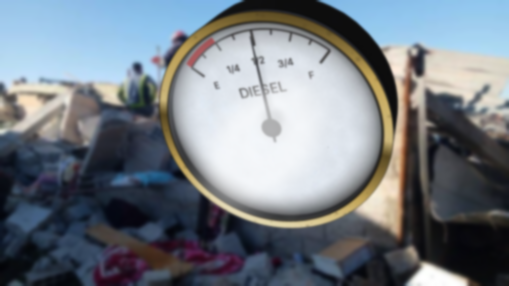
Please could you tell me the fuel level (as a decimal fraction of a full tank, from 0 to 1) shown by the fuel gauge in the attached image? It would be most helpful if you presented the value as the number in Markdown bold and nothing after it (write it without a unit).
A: **0.5**
